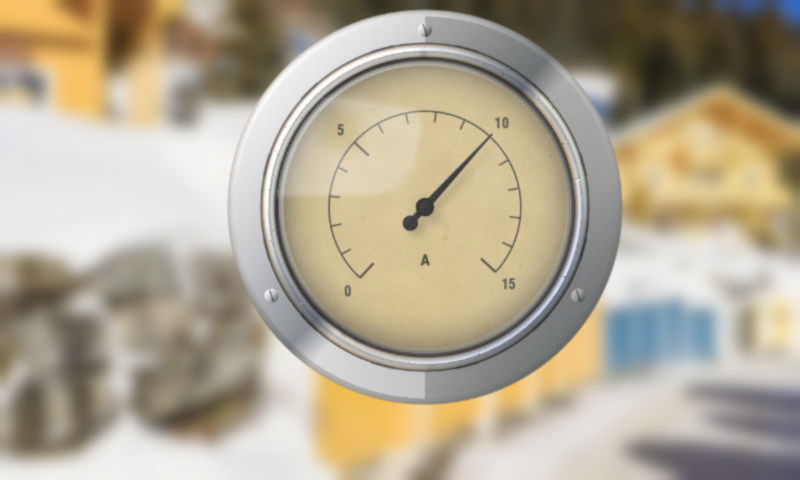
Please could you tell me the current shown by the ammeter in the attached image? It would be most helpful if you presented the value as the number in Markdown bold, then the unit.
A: **10** A
